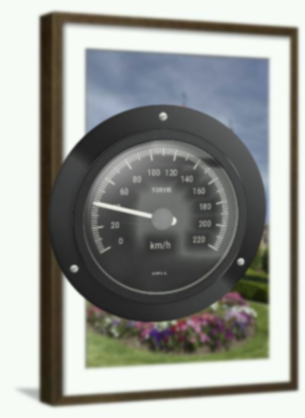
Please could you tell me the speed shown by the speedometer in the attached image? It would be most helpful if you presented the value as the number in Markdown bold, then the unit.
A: **40** km/h
